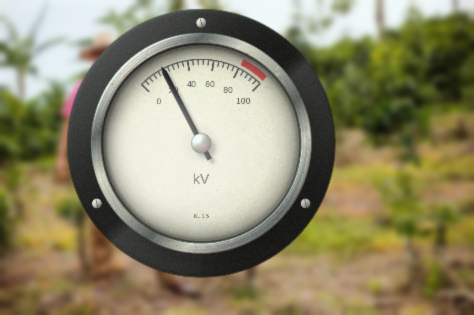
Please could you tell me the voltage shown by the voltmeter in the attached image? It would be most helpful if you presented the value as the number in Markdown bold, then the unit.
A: **20** kV
